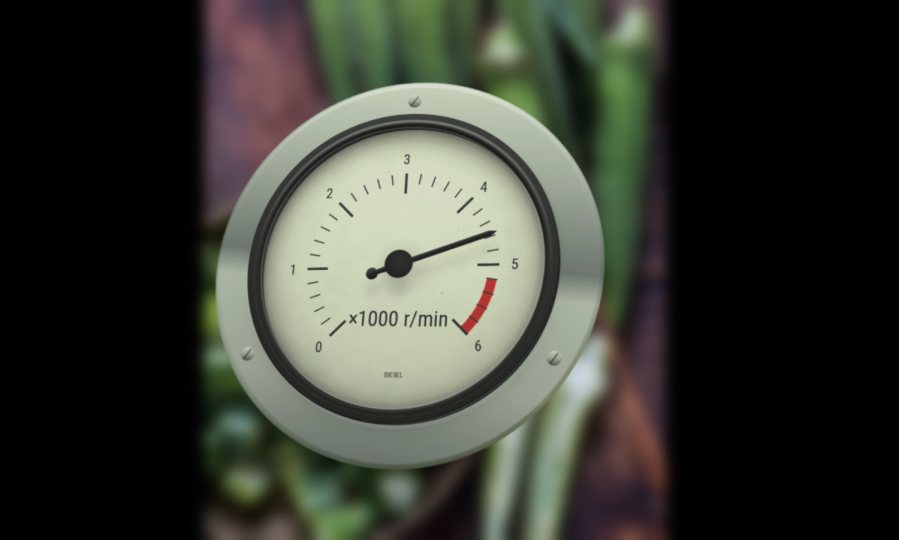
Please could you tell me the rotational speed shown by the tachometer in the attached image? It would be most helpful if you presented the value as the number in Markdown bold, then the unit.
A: **4600** rpm
